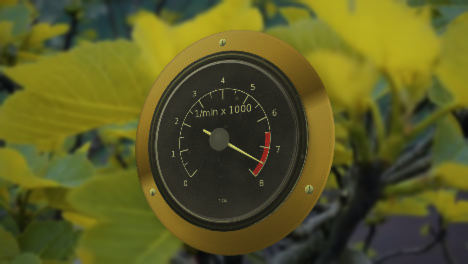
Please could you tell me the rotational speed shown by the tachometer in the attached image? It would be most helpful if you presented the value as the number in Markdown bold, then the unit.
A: **7500** rpm
